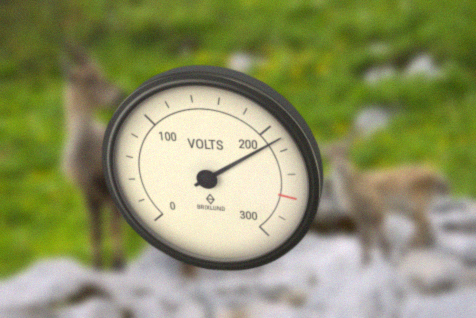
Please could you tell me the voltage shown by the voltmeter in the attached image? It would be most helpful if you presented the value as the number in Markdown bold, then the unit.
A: **210** V
